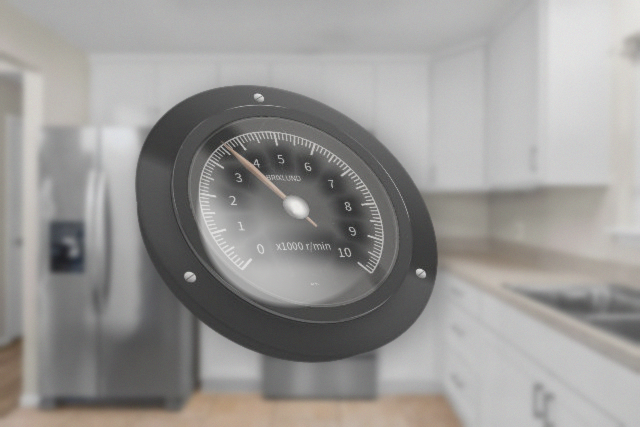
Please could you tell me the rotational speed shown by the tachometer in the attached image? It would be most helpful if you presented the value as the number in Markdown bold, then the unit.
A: **3500** rpm
